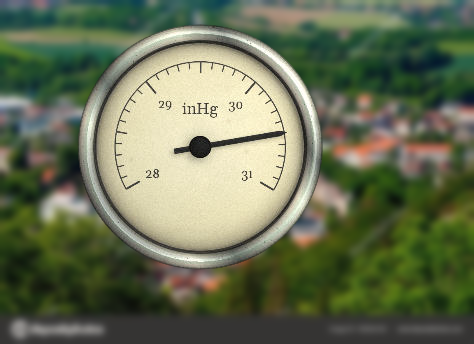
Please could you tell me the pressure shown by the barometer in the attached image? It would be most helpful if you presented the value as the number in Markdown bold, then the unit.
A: **30.5** inHg
